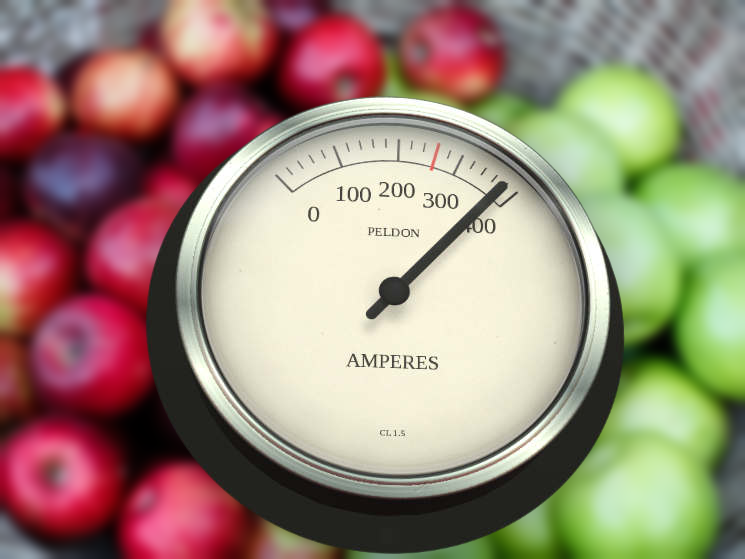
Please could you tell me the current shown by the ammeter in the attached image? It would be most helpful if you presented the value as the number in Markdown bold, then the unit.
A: **380** A
